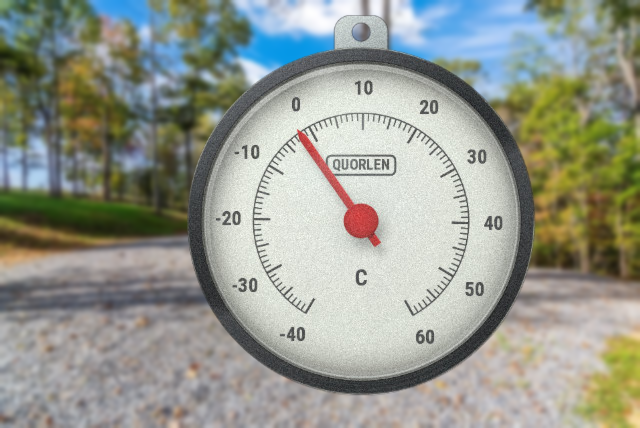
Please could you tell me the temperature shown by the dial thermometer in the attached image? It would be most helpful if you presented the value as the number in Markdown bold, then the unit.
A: **-2** °C
